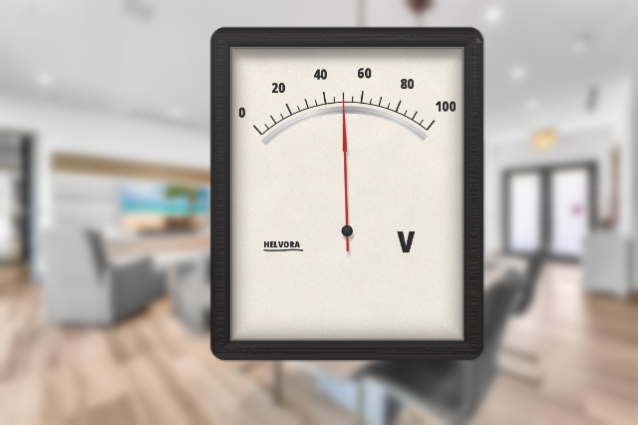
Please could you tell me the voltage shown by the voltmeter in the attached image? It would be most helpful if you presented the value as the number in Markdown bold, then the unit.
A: **50** V
